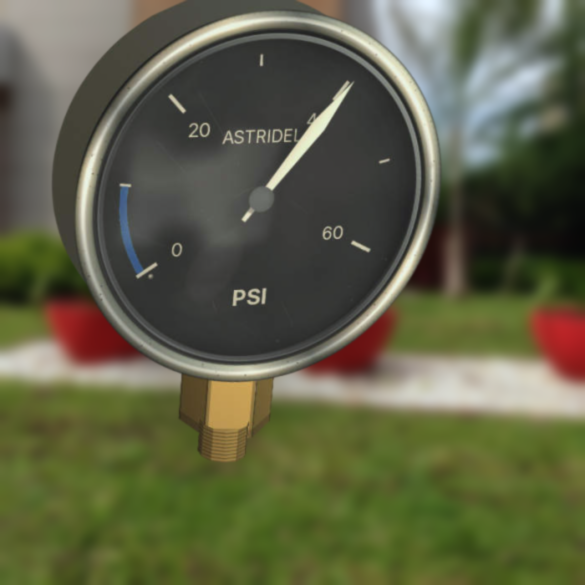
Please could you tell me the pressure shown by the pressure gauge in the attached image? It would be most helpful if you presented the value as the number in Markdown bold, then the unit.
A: **40** psi
